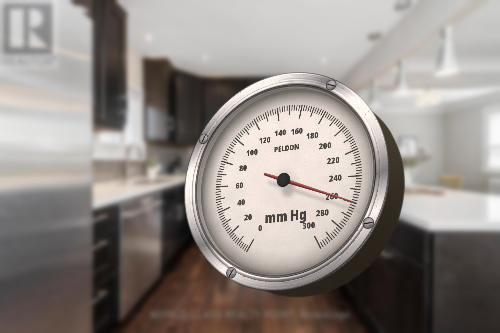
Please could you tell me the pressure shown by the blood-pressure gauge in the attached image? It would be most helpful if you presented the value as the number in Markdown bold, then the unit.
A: **260** mmHg
